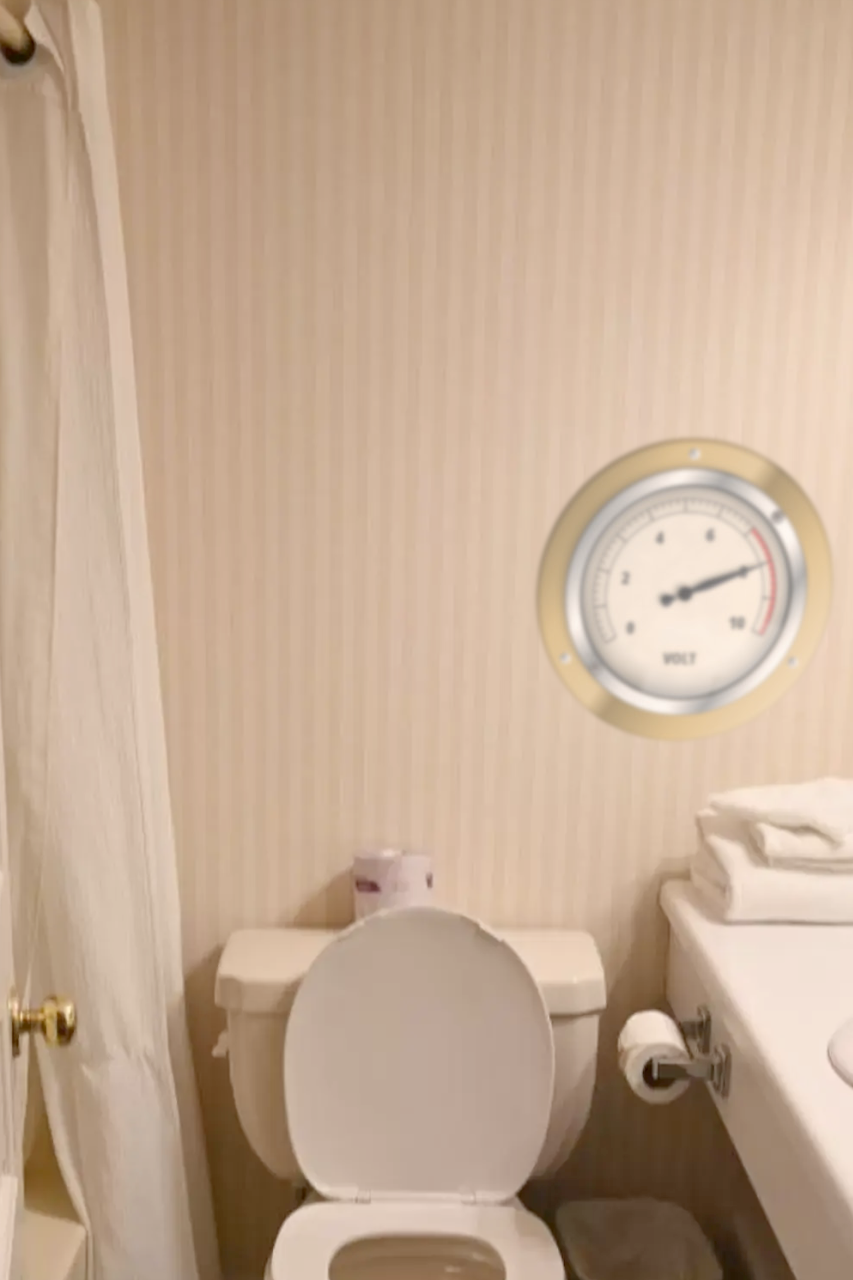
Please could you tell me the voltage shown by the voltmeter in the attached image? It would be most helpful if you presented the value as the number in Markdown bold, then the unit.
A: **8** V
